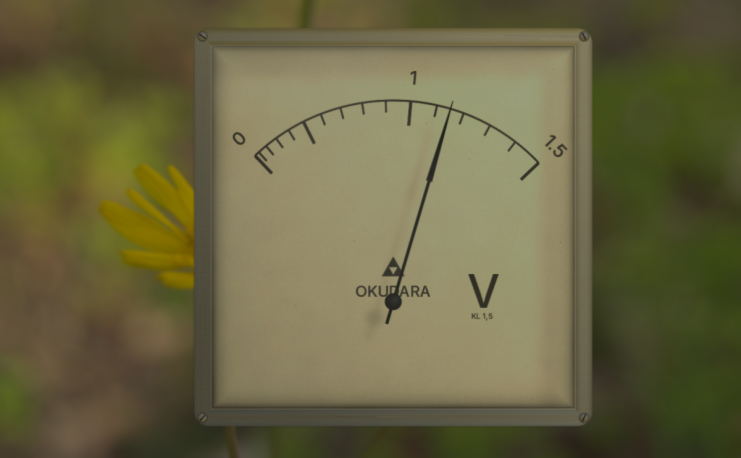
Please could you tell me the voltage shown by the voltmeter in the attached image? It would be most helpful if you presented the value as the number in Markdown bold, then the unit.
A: **1.15** V
